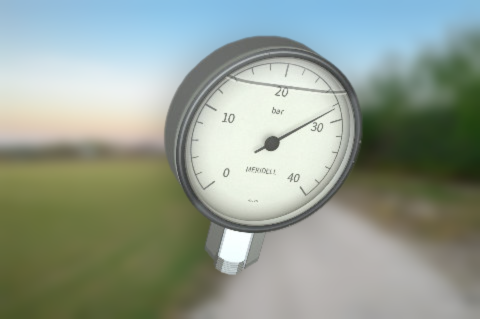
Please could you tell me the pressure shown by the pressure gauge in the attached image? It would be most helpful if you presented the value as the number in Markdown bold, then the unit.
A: **28** bar
